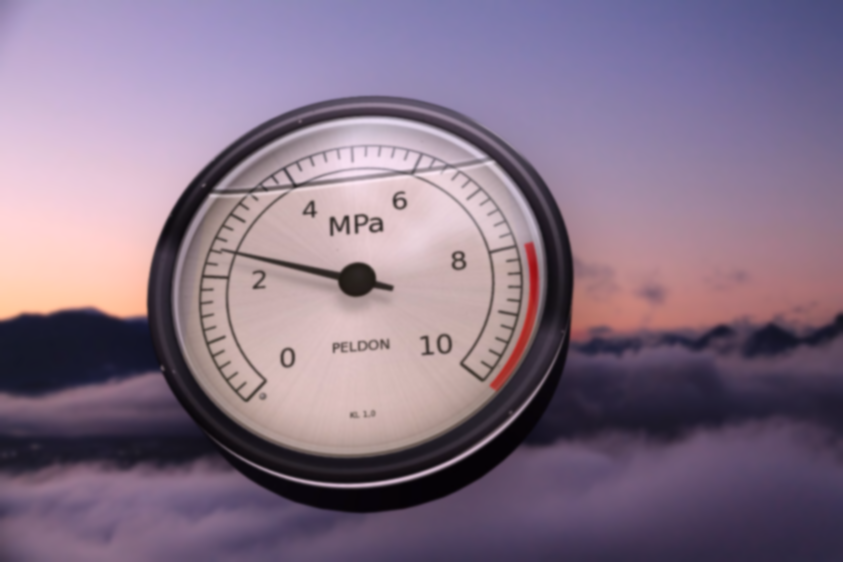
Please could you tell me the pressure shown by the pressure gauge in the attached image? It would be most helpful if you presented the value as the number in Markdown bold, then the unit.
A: **2.4** MPa
